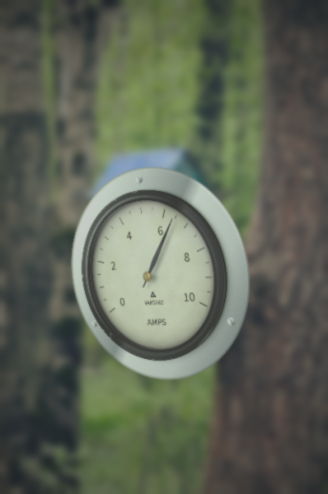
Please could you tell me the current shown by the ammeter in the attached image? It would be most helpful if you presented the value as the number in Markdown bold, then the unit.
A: **6.5** A
